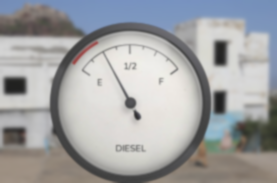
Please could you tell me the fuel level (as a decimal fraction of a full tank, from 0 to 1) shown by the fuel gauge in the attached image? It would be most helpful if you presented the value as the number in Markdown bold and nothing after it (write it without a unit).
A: **0.25**
